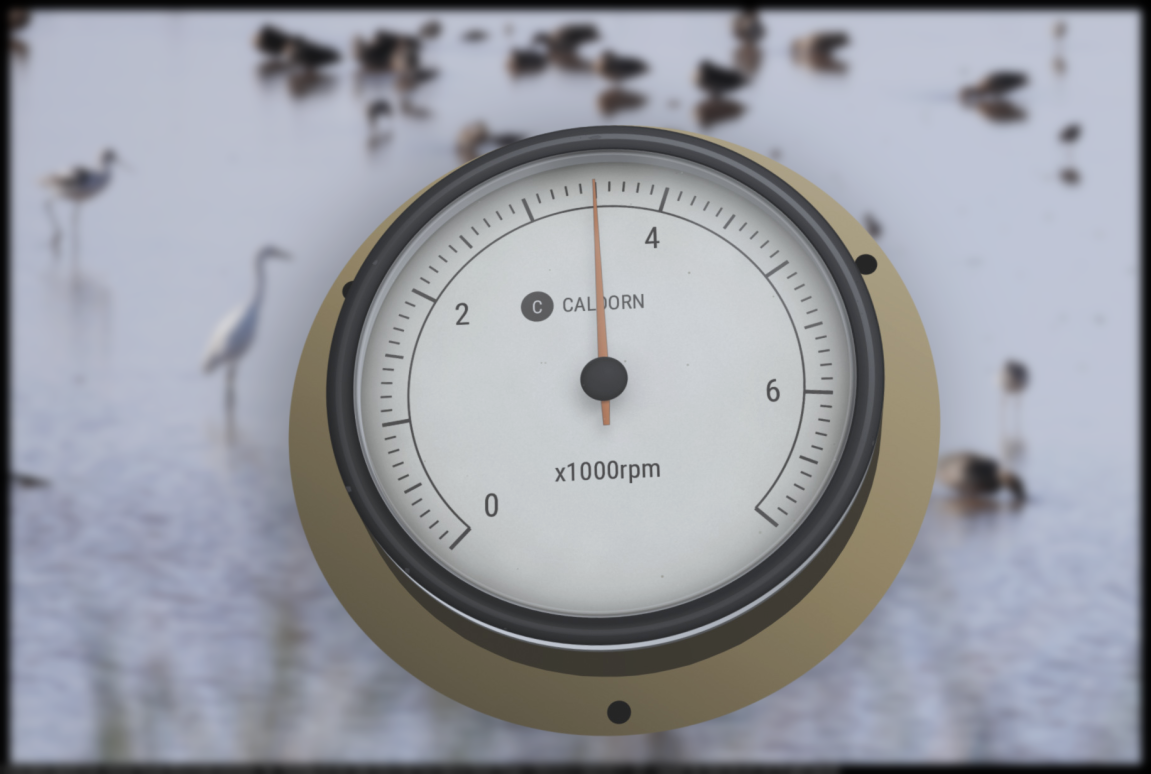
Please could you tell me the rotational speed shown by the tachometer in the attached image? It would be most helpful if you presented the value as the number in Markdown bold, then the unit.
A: **3500** rpm
